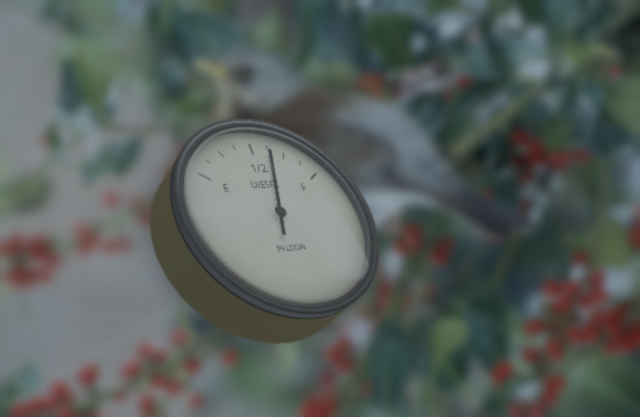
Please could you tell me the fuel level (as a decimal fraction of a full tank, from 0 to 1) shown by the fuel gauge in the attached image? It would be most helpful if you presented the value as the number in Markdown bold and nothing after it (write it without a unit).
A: **0.625**
